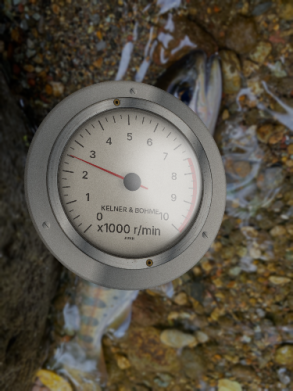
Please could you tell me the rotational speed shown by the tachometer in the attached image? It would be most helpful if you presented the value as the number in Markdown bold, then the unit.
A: **2500** rpm
